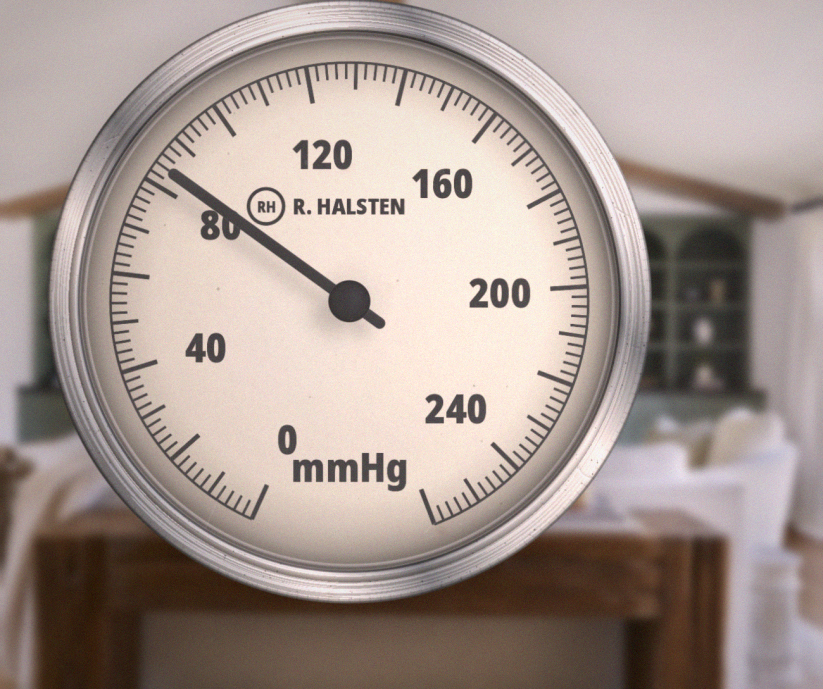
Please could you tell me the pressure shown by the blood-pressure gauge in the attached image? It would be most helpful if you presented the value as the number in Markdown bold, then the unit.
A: **84** mmHg
